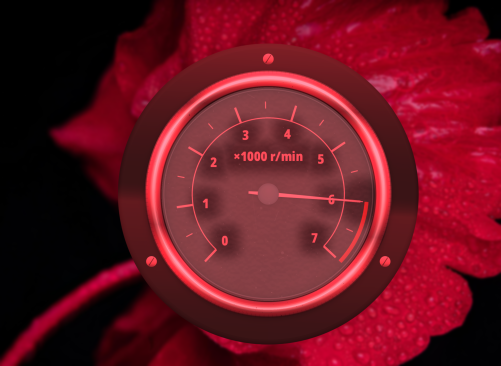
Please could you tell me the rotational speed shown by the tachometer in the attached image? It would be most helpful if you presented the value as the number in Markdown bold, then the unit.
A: **6000** rpm
